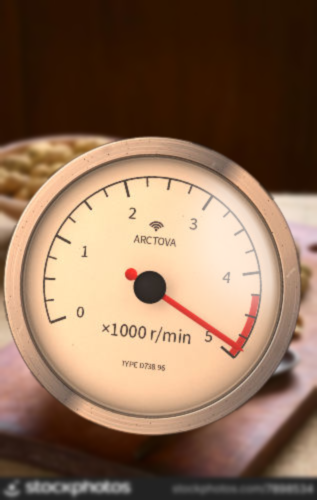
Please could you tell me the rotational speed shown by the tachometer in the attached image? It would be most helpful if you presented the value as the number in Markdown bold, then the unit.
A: **4875** rpm
